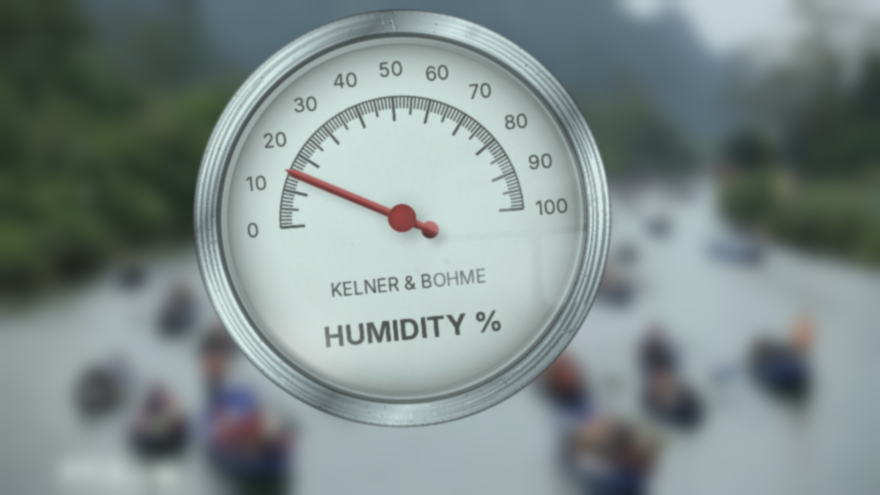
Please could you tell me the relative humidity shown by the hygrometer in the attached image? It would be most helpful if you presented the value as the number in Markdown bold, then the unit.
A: **15** %
